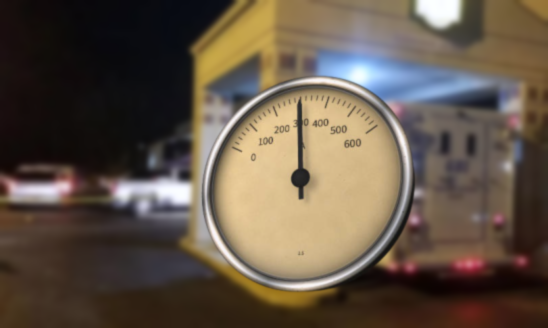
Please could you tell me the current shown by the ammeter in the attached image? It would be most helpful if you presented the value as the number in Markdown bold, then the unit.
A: **300** A
